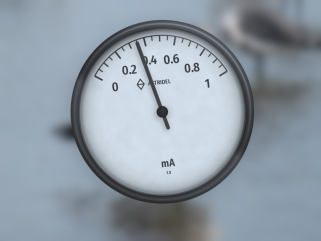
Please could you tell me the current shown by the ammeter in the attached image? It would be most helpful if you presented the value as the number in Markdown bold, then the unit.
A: **0.35** mA
